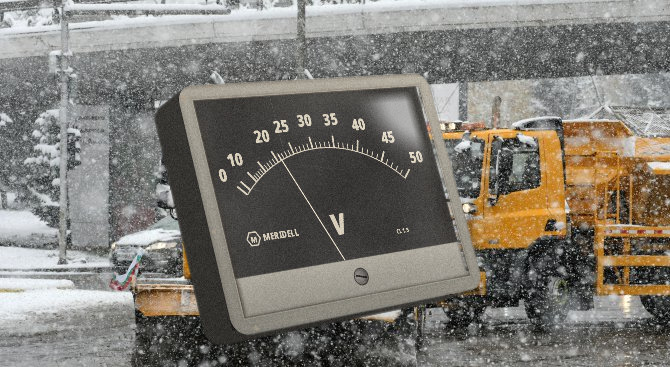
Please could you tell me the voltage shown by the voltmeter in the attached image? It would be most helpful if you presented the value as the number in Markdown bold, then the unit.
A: **20** V
